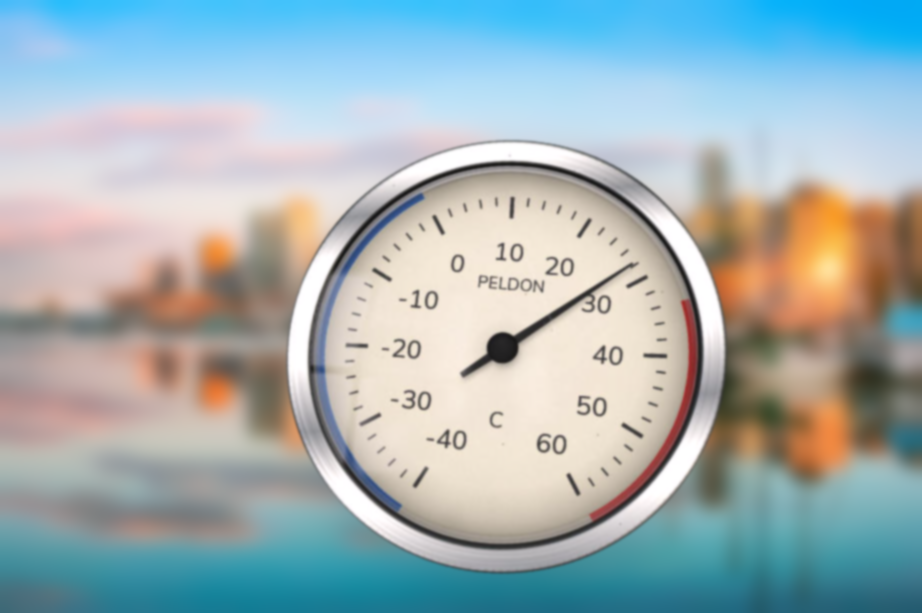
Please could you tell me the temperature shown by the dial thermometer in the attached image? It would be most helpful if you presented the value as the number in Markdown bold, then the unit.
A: **28** °C
